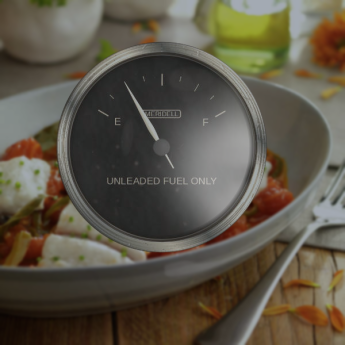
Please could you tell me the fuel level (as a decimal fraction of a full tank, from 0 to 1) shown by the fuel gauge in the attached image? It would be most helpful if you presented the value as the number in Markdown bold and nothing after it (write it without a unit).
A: **0.25**
